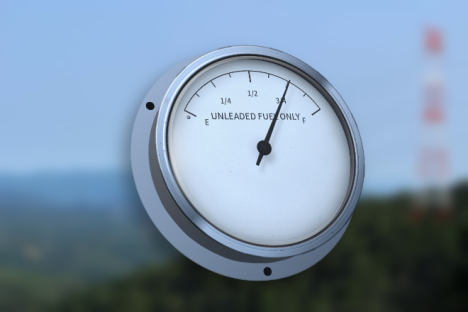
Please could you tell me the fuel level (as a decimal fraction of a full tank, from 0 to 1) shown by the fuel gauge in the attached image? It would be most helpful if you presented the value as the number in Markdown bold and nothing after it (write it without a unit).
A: **0.75**
